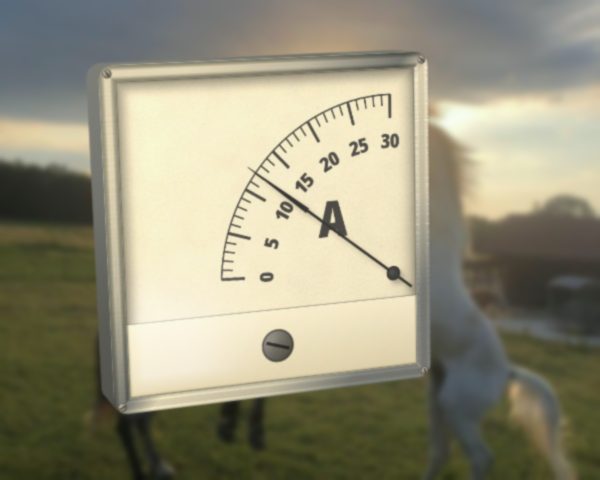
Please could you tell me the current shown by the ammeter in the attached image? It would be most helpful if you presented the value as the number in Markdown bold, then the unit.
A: **12** A
